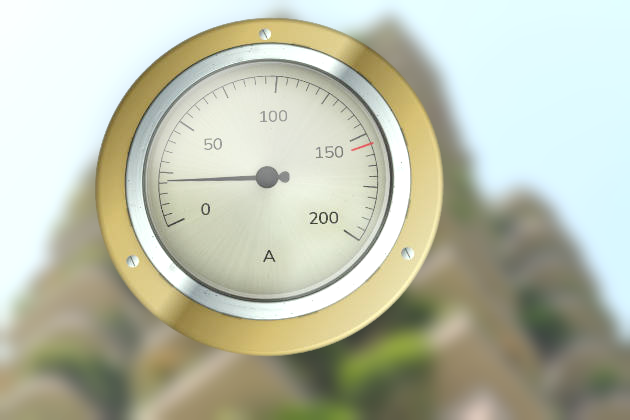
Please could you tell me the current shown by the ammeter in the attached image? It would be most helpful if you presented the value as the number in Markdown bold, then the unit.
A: **20** A
